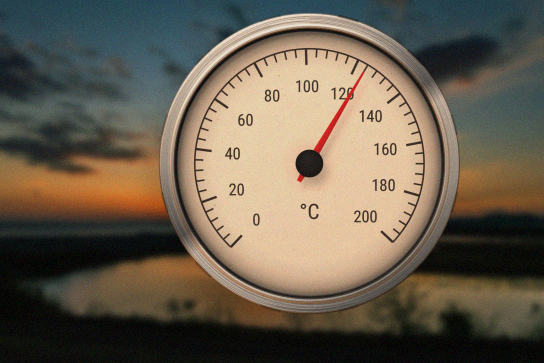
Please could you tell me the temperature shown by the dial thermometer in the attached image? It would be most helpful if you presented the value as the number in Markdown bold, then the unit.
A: **124** °C
